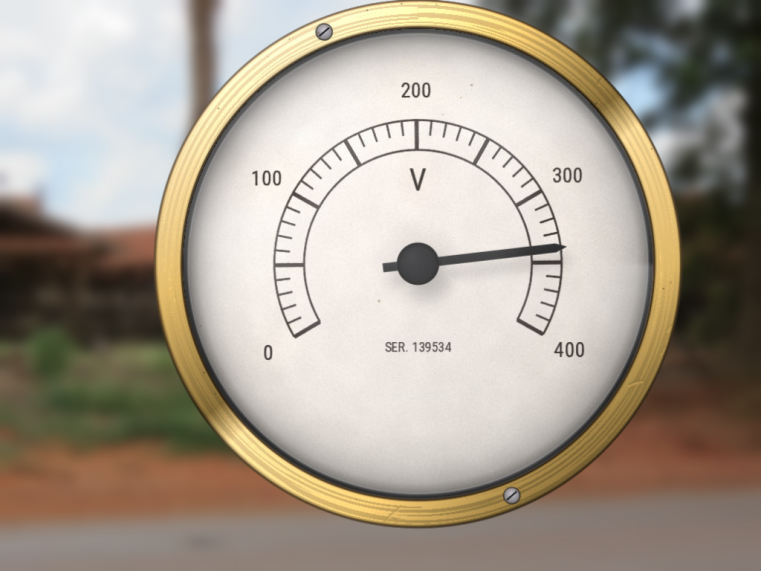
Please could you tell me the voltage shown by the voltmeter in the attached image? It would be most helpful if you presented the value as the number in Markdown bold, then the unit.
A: **340** V
